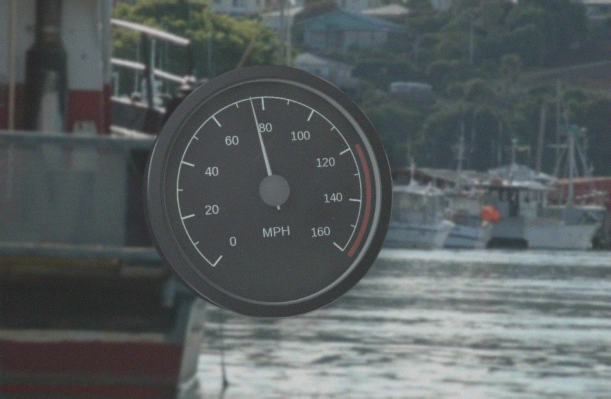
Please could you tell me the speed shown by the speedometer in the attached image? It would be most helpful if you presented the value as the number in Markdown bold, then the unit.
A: **75** mph
